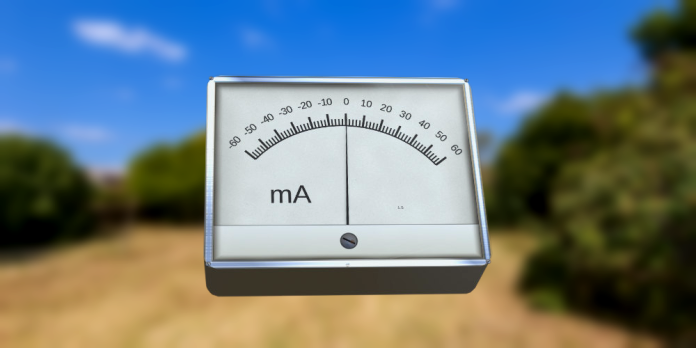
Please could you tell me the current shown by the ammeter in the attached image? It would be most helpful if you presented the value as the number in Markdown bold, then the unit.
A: **0** mA
